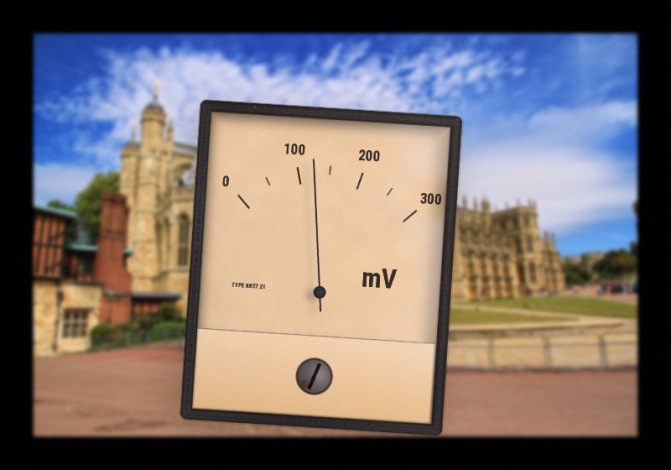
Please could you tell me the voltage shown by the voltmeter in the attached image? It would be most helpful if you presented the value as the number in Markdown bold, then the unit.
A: **125** mV
